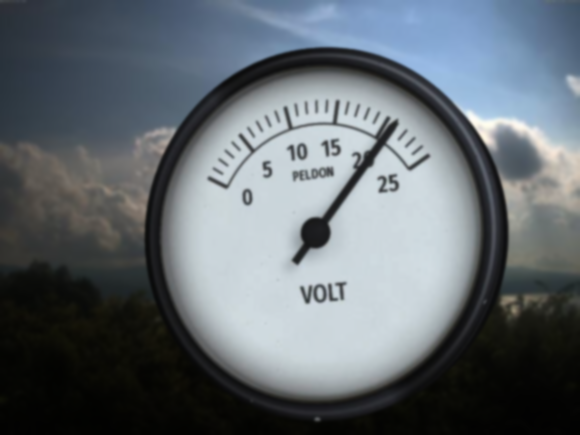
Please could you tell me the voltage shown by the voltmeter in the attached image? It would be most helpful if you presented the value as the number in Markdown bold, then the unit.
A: **21** V
